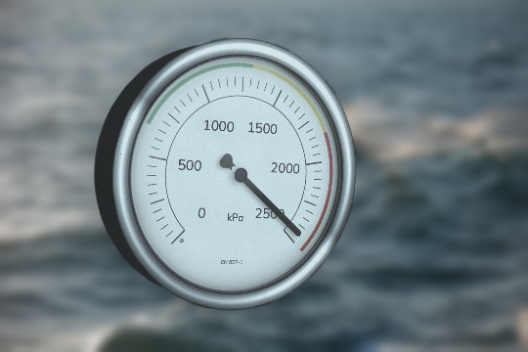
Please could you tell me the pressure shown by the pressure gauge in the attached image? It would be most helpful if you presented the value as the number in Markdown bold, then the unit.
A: **2450** kPa
